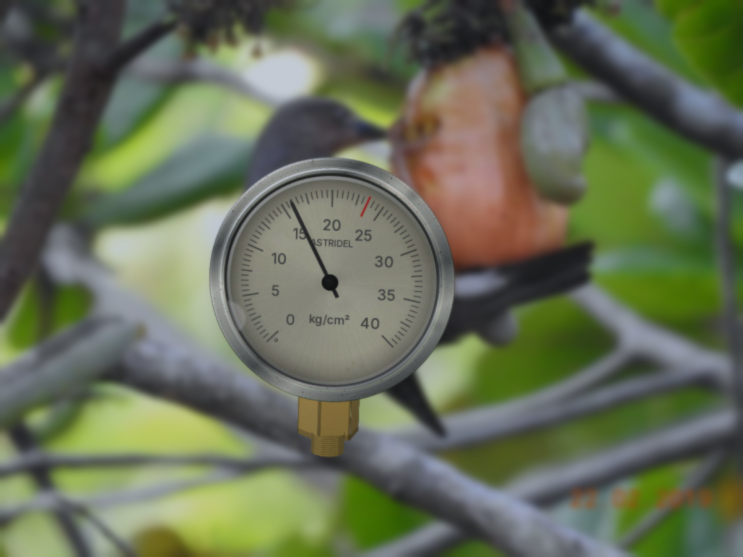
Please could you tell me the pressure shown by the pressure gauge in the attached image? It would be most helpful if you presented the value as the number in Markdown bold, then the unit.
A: **16** kg/cm²
